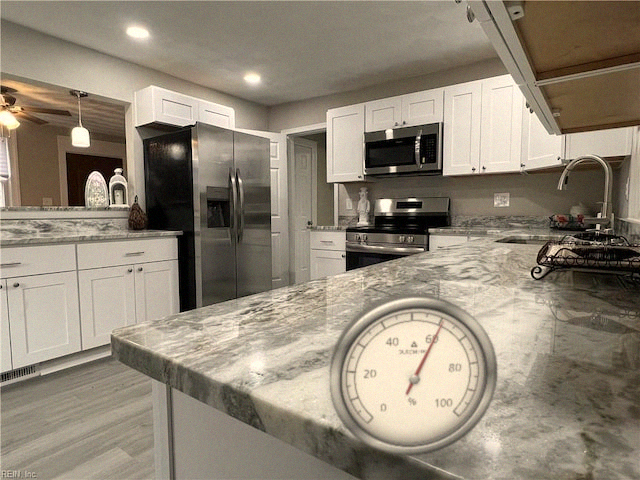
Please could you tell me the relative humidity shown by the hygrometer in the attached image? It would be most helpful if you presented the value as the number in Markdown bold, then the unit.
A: **60** %
